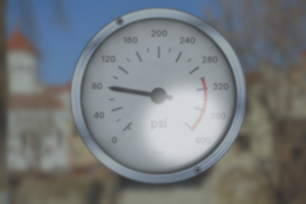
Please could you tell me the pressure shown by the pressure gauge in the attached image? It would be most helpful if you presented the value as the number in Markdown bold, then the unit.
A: **80** psi
